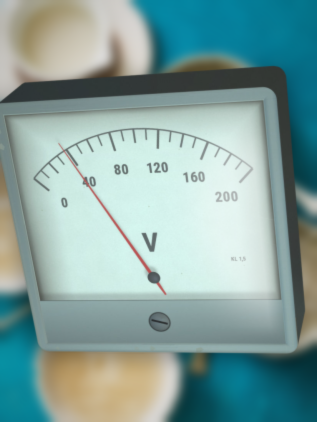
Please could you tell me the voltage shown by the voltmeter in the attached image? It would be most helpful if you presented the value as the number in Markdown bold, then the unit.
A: **40** V
